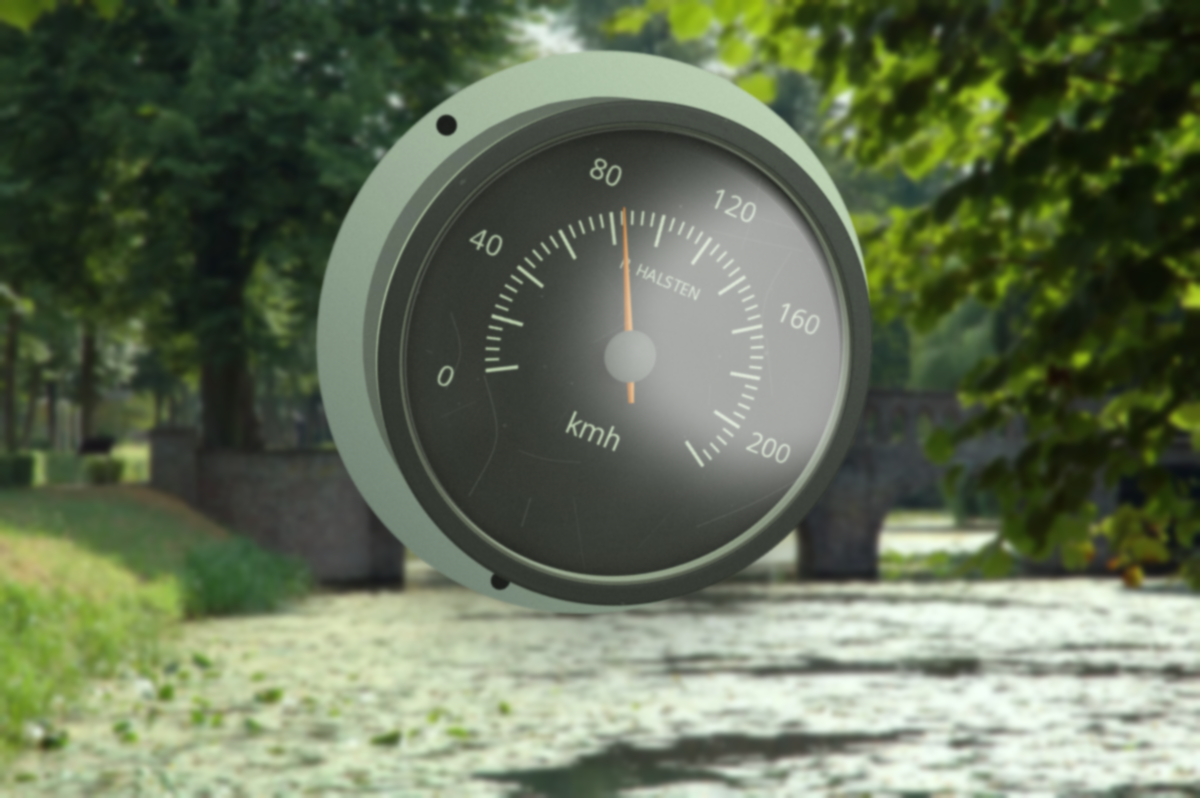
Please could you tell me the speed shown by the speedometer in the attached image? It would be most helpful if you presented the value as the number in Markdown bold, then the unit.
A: **84** km/h
